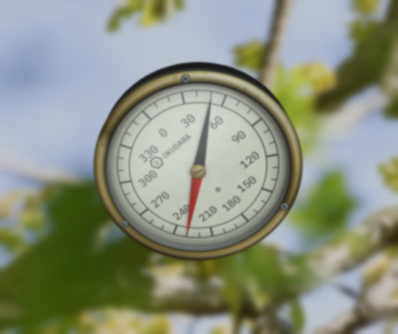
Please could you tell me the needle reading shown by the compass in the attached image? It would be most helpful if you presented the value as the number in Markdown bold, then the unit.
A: **230** °
